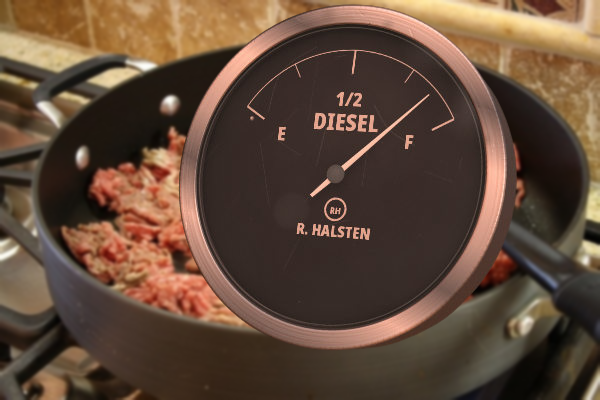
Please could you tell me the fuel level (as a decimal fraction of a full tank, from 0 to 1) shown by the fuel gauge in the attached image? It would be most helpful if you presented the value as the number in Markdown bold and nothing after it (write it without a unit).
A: **0.875**
